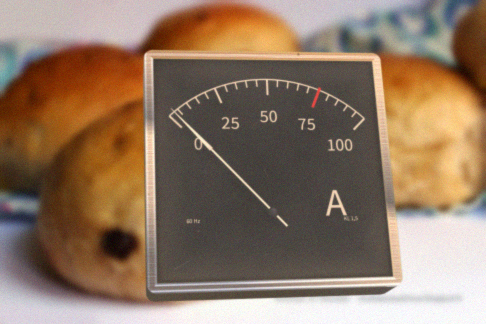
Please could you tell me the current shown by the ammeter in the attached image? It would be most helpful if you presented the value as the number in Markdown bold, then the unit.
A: **2.5** A
